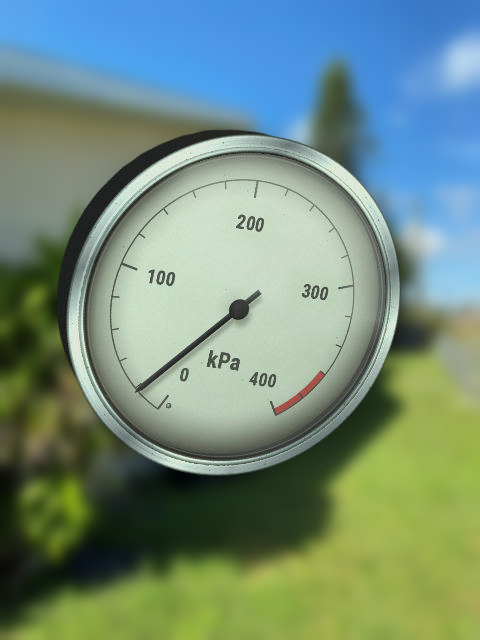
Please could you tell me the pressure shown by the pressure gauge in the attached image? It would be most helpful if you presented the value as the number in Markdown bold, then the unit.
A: **20** kPa
